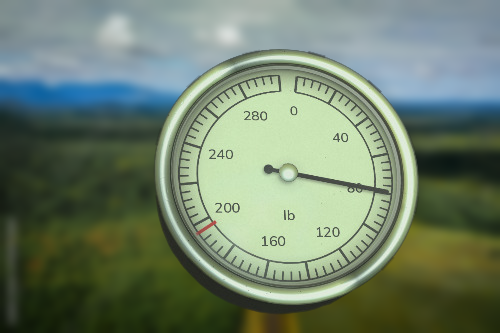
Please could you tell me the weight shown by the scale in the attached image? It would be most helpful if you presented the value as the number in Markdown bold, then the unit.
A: **80** lb
